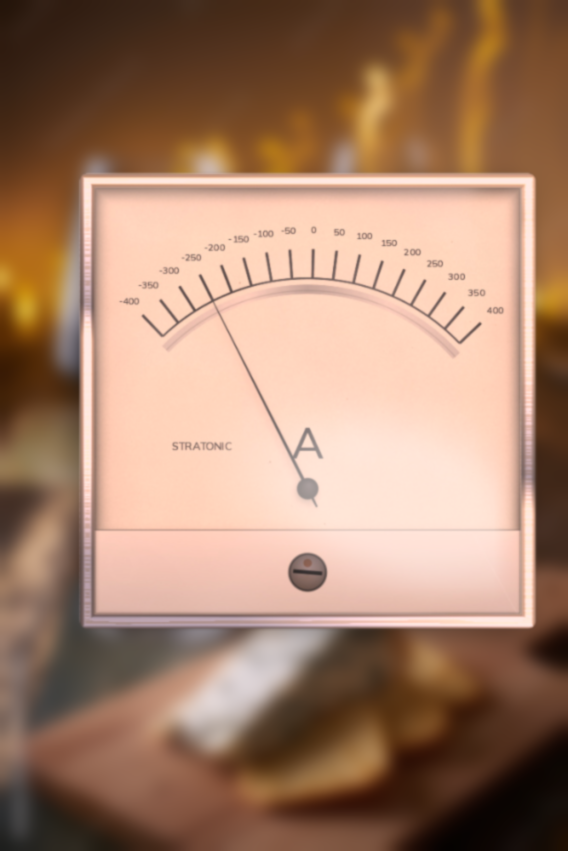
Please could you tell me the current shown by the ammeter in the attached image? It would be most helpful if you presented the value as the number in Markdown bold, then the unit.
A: **-250** A
